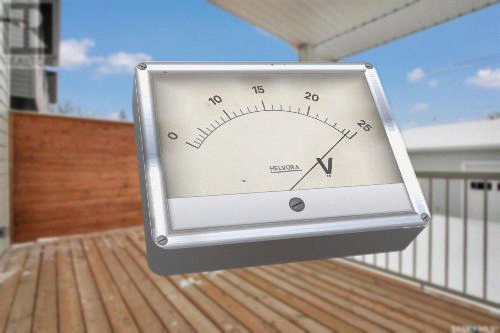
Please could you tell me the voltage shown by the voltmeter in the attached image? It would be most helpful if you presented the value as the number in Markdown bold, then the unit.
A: **24.5** V
